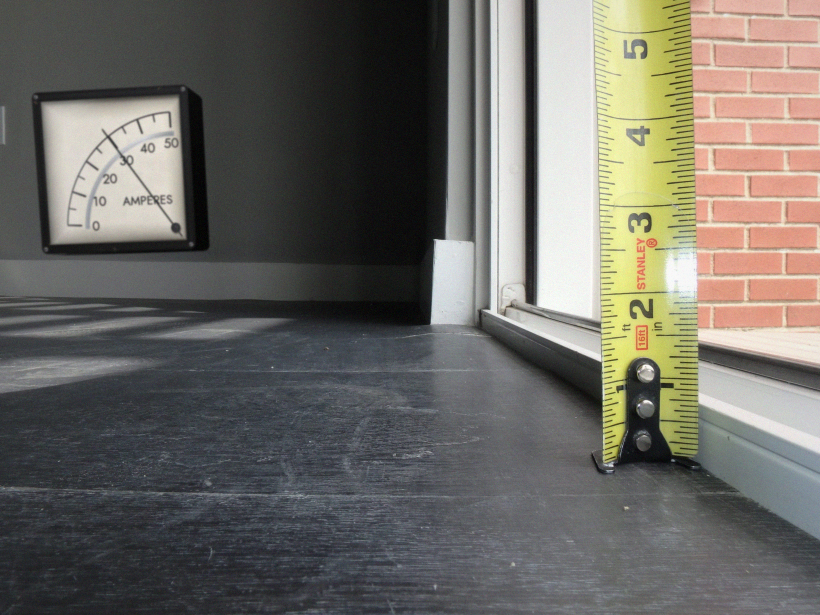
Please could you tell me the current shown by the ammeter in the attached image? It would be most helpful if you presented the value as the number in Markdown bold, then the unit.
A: **30** A
